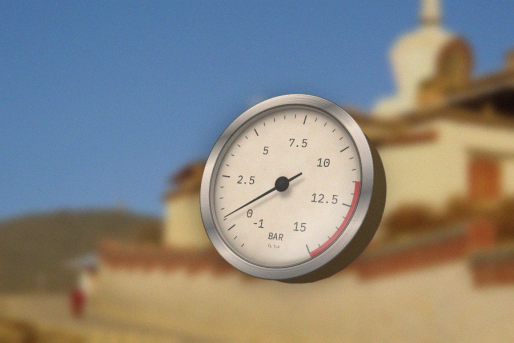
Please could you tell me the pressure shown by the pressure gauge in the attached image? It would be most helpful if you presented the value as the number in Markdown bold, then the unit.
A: **0.5** bar
